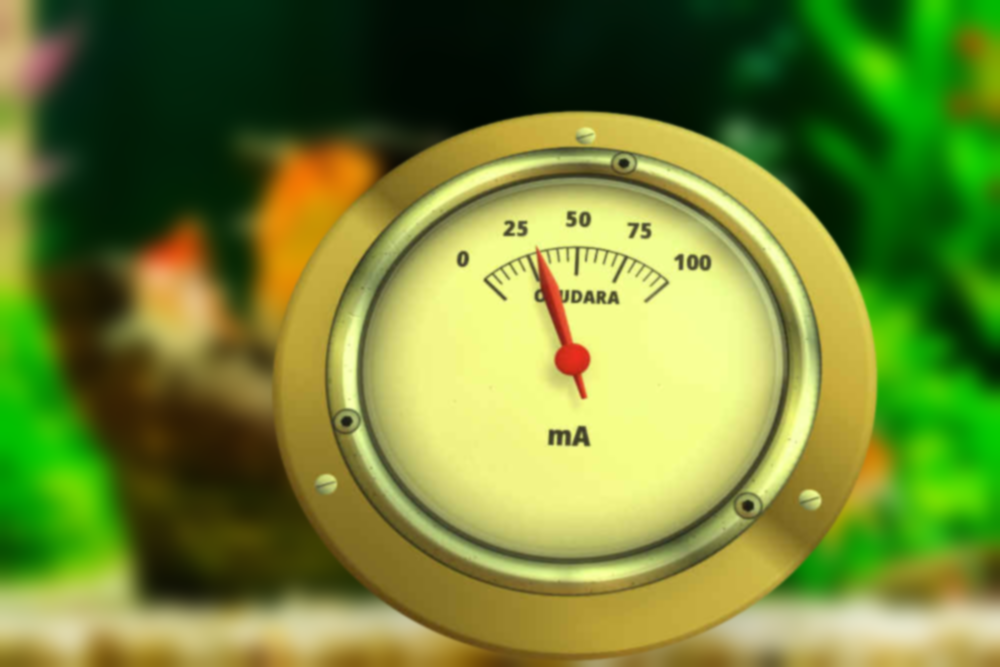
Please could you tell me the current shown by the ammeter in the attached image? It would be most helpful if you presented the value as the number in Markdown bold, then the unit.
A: **30** mA
